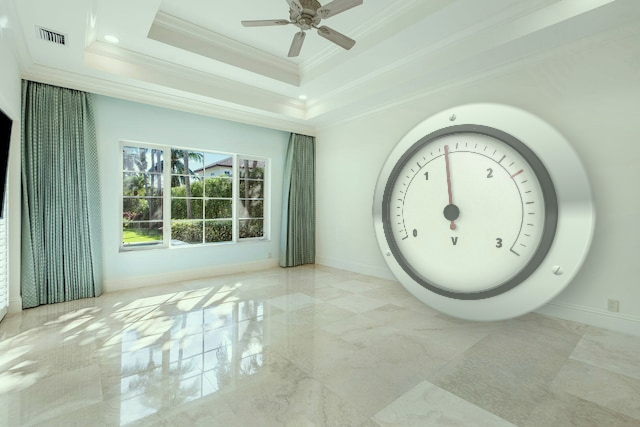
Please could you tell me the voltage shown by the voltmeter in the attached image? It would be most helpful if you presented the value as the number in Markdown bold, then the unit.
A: **1.4** V
